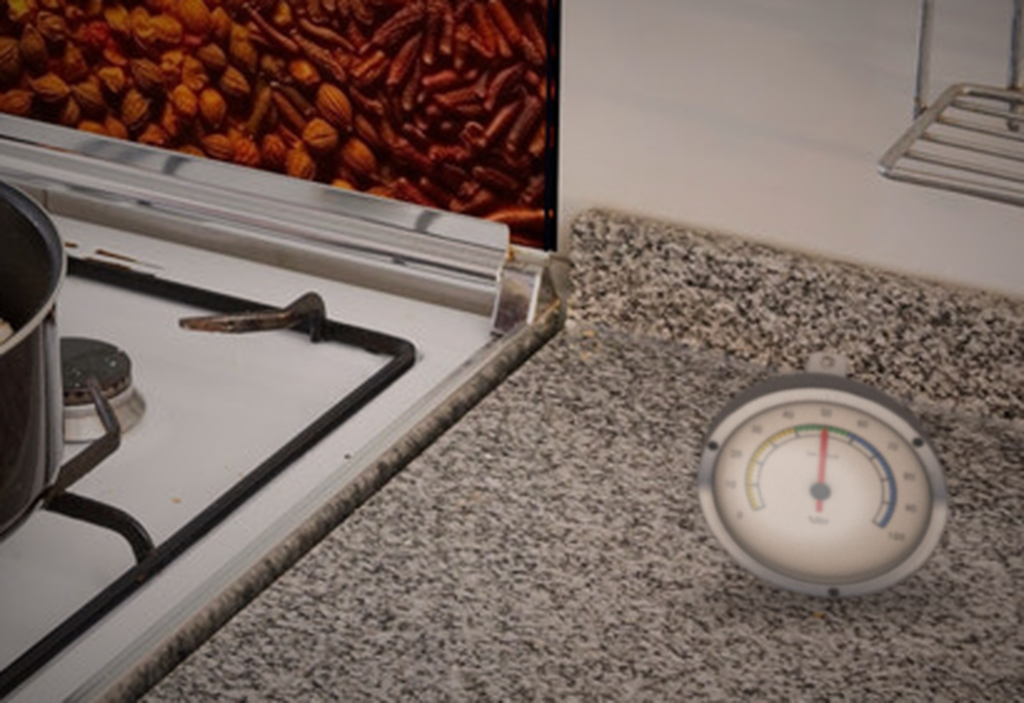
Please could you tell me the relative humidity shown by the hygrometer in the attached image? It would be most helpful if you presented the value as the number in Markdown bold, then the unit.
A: **50** %
